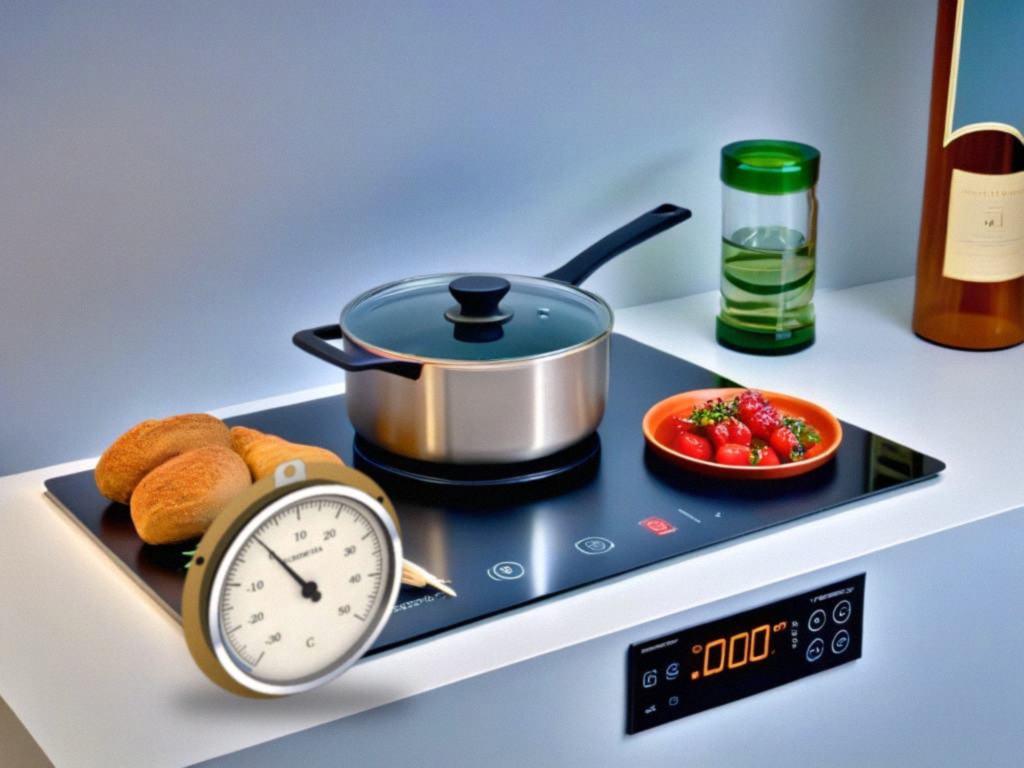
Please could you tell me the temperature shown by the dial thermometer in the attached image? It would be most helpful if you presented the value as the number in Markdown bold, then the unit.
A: **0** °C
